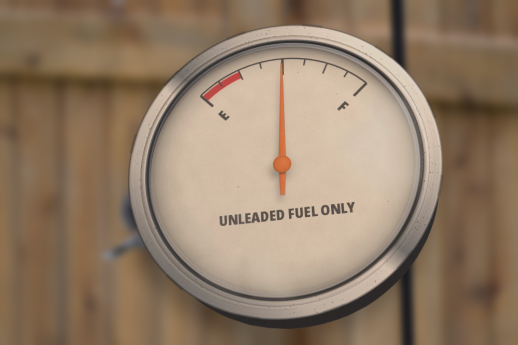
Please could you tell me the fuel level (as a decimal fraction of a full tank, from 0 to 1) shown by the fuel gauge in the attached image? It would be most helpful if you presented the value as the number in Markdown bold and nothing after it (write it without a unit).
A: **0.5**
